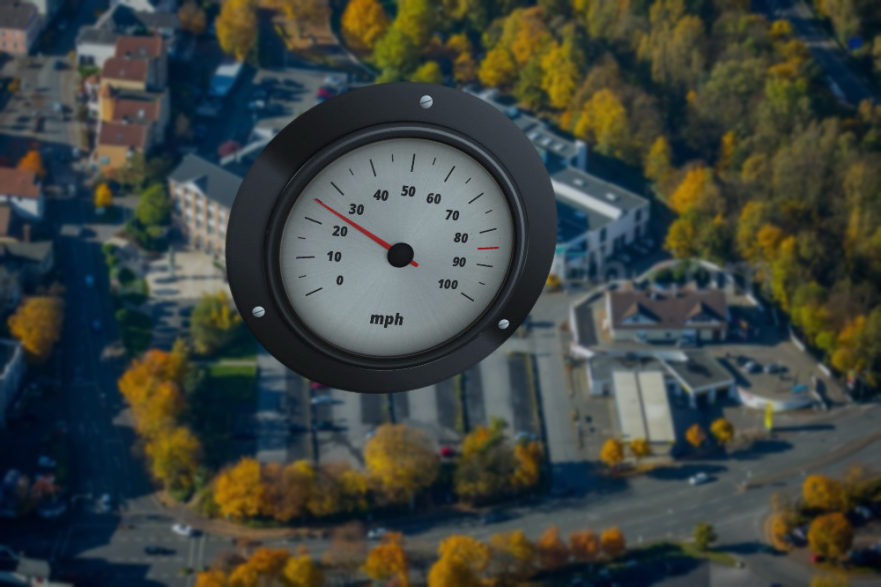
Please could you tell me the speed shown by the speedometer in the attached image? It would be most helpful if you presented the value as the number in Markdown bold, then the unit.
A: **25** mph
